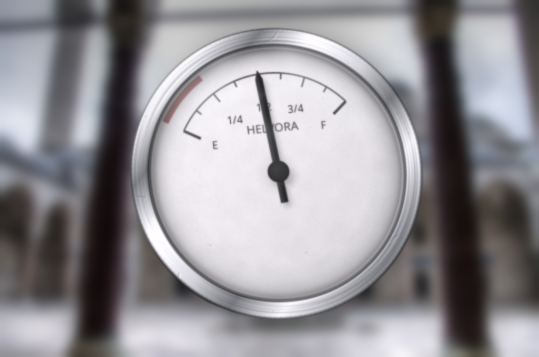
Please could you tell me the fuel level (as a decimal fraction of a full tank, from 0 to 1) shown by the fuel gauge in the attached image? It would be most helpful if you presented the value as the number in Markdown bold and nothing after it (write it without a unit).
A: **0.5**
